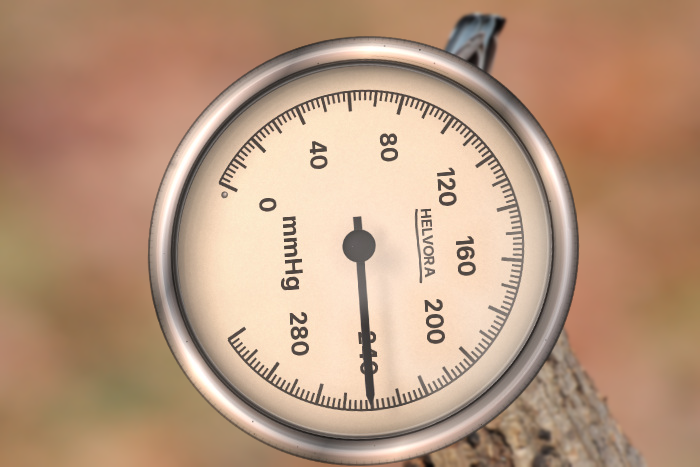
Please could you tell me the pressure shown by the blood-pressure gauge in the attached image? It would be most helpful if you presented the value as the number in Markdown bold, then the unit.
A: **240** mmHg
